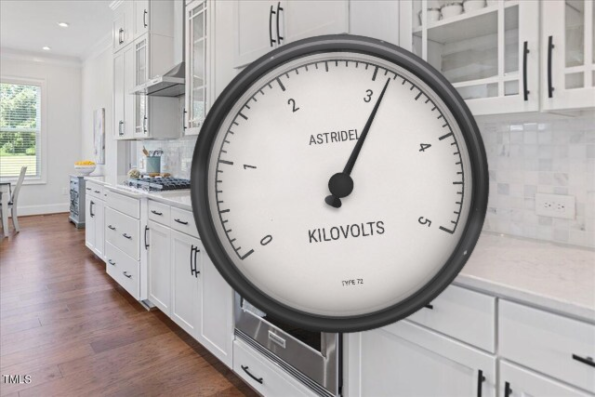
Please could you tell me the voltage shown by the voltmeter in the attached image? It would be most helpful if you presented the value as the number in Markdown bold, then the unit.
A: **3.15** kV
